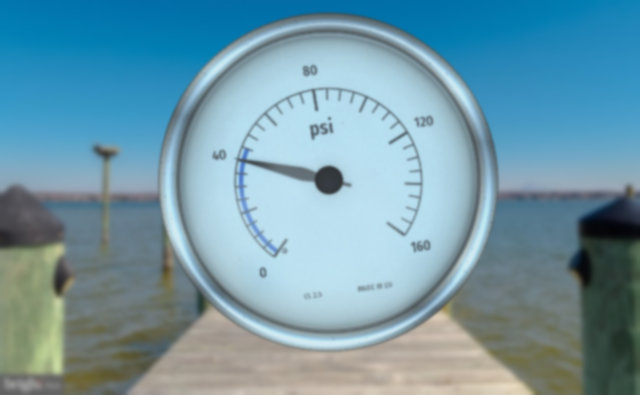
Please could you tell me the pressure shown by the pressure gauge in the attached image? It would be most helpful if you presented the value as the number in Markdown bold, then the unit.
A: **40** psi
